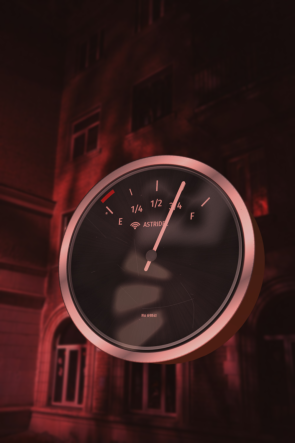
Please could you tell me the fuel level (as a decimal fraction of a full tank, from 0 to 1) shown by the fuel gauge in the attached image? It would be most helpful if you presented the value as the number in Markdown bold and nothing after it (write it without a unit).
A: **0.75**
